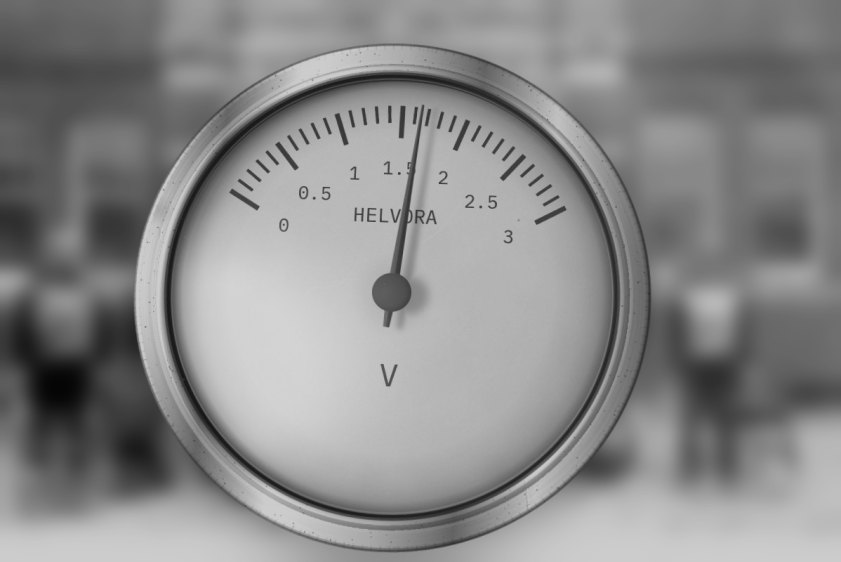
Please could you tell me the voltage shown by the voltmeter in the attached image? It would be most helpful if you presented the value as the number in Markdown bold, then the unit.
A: **1.65** V
